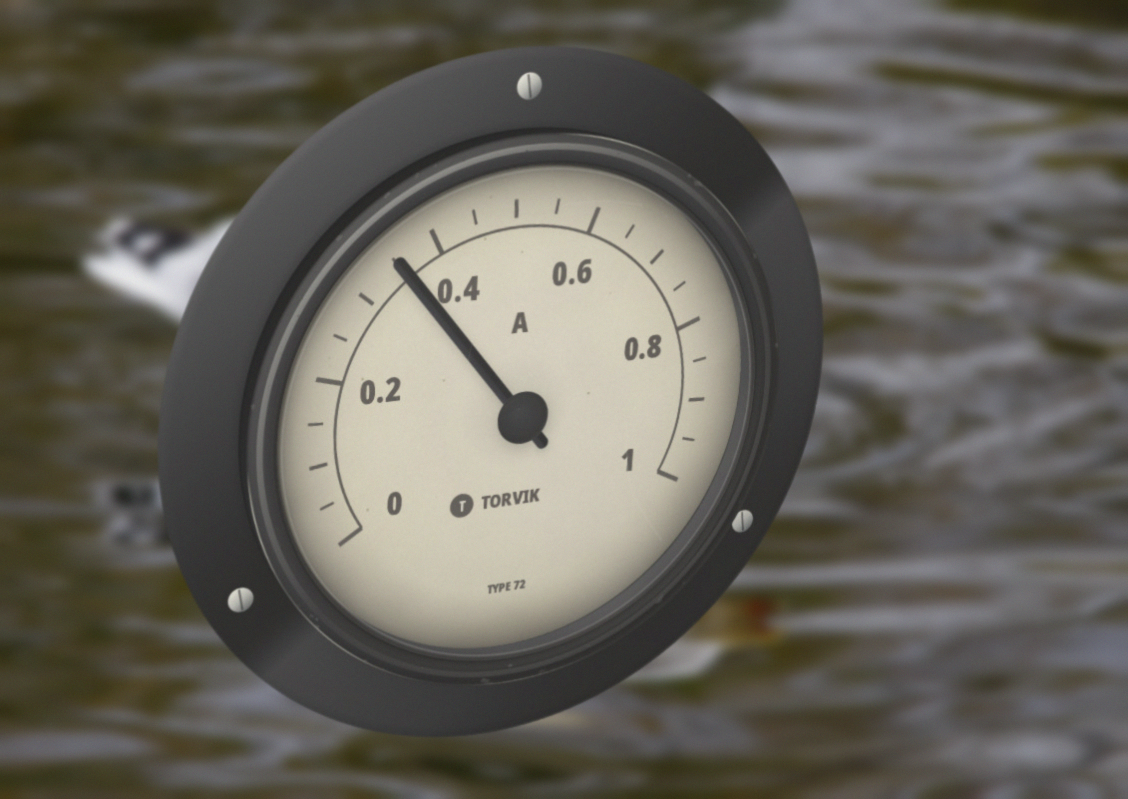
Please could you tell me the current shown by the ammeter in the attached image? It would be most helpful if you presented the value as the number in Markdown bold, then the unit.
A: **0.35** A
